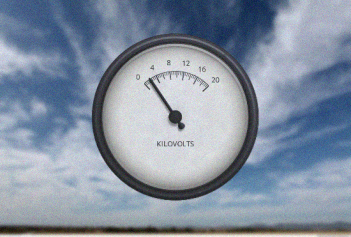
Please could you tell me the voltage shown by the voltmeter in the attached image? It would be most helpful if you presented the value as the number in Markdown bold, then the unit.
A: **2** kV
